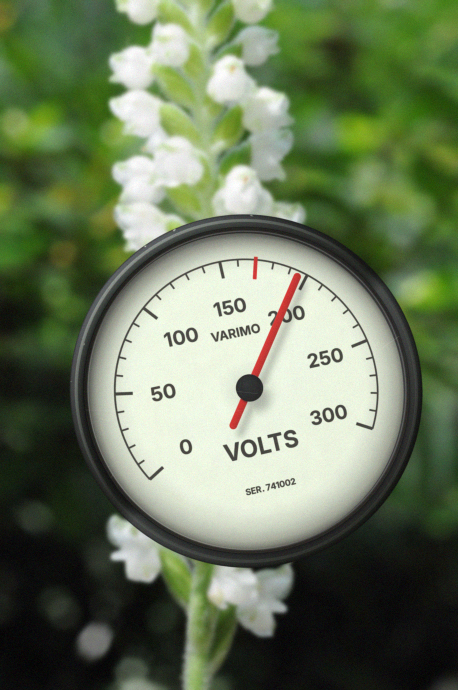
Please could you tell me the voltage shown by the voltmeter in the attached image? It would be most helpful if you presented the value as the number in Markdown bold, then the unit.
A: **195** V
